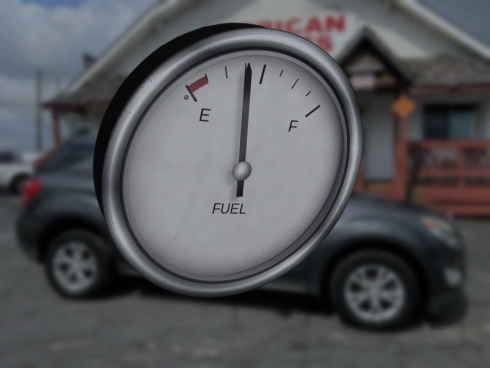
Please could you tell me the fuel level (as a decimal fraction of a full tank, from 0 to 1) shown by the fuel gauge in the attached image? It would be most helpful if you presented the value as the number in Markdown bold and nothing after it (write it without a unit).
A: **0.375**
